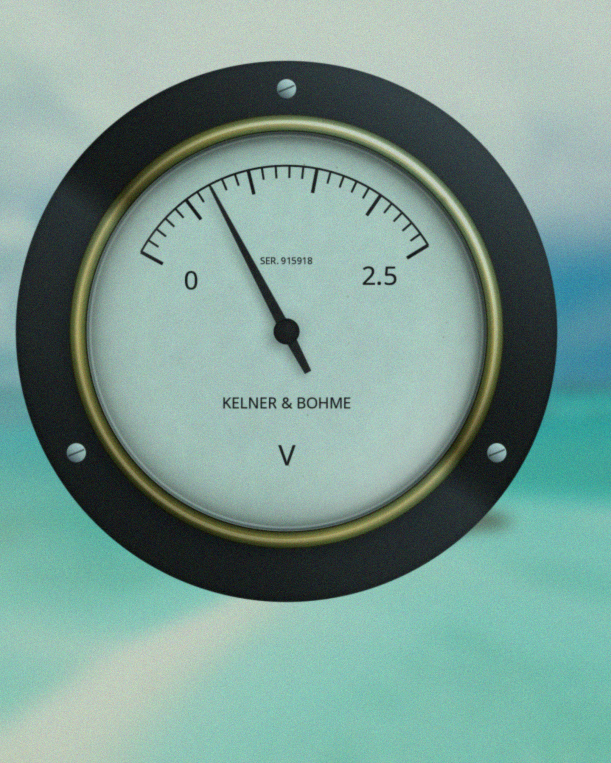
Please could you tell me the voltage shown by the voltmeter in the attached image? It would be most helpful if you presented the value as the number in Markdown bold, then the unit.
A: **0.7** V
